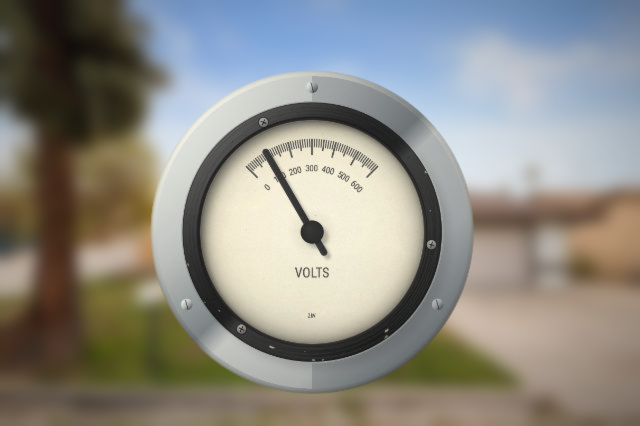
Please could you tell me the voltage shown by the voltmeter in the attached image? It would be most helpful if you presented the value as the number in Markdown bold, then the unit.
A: **100** V
